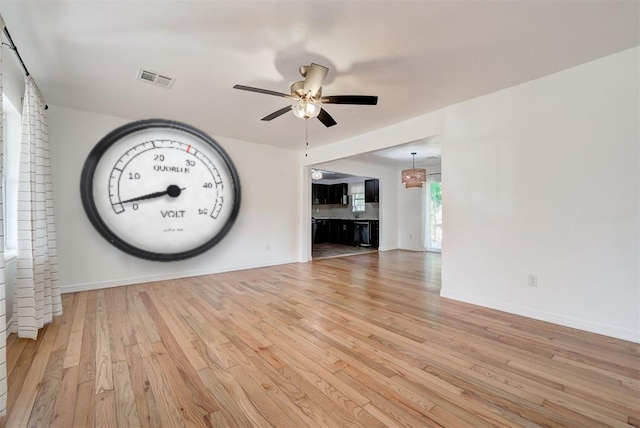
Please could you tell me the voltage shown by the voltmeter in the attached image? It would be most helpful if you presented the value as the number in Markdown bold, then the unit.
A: **2** V
